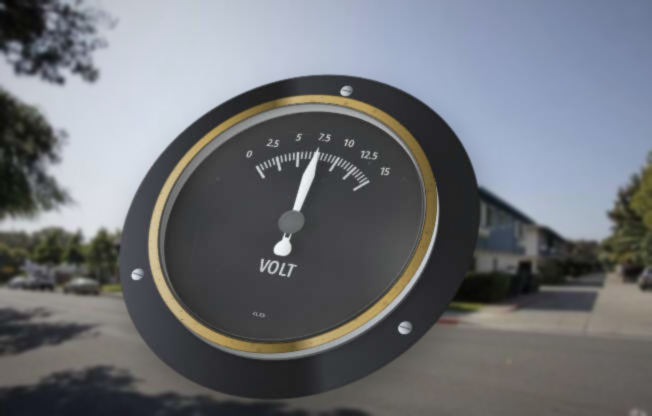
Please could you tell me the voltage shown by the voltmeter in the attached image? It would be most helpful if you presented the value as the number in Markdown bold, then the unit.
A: **7.5** V
